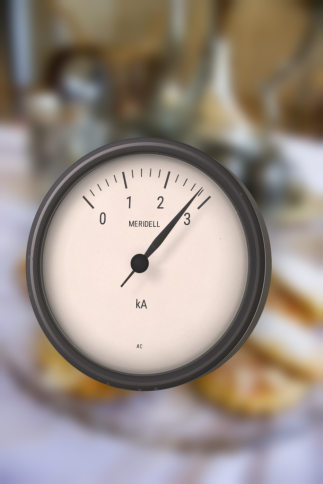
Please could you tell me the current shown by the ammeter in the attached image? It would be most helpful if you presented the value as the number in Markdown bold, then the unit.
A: **2.8** kA
